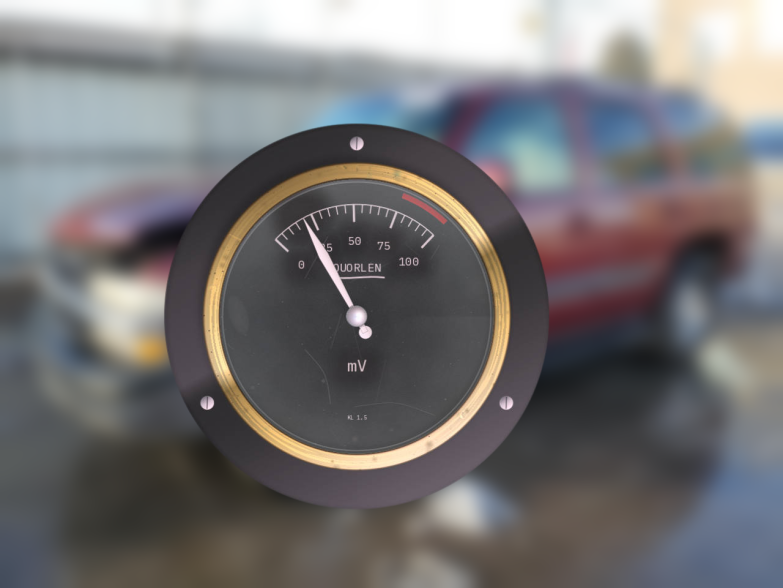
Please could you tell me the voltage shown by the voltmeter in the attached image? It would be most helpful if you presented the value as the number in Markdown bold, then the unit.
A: **20** mV
